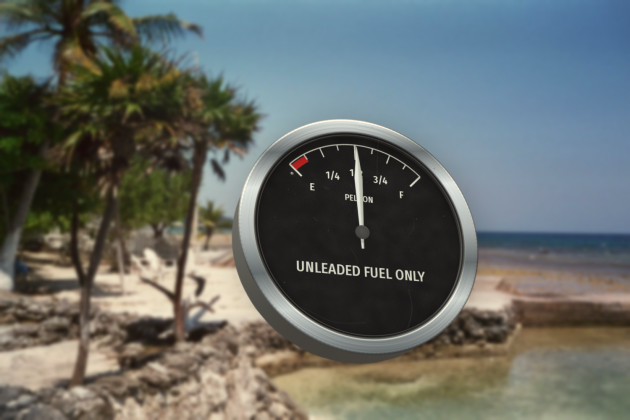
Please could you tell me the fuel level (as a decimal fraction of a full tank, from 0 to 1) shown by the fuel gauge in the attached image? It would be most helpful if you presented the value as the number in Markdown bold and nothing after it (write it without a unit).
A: **0.5**
